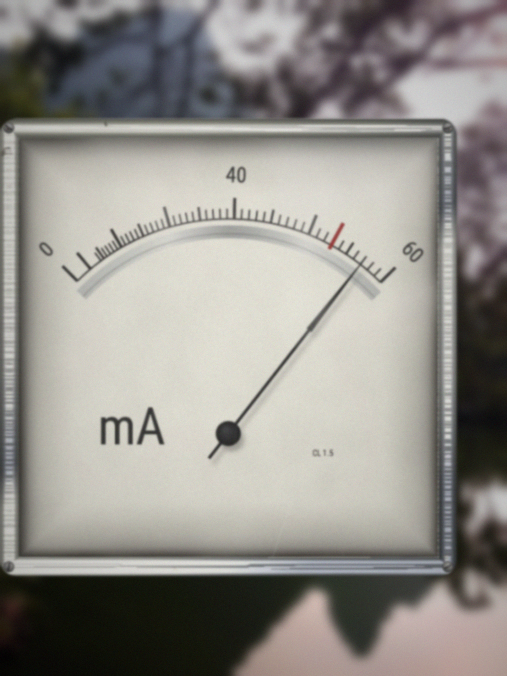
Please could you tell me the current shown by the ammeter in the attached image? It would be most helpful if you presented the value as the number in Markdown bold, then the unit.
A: **57** mA
